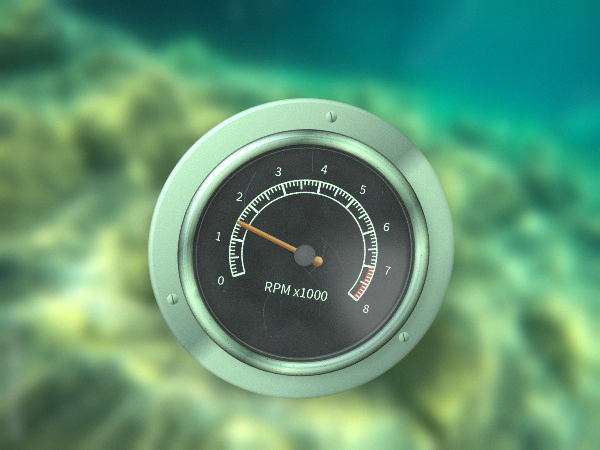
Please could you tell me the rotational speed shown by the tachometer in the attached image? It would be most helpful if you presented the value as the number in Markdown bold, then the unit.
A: **1500** rpm
